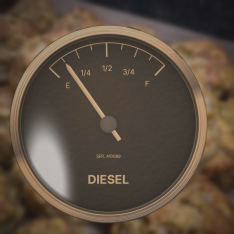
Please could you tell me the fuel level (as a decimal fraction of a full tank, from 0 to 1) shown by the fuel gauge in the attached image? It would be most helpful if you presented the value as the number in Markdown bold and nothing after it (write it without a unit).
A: **0.125**
